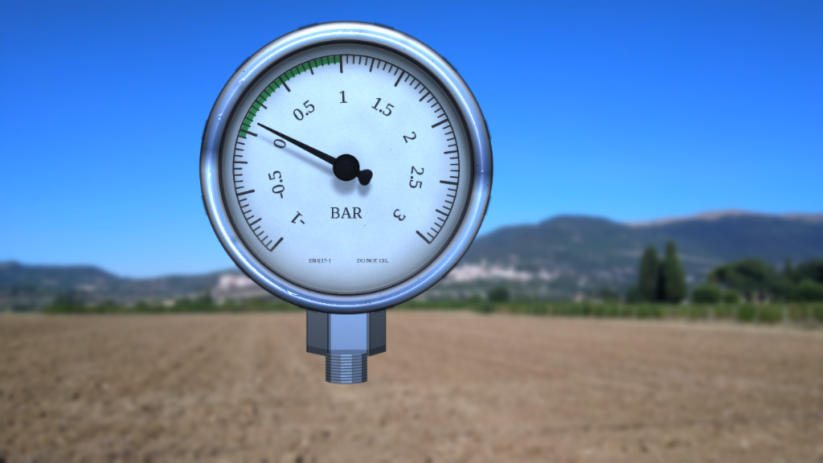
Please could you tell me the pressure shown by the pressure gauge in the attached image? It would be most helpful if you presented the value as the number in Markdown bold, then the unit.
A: **0.1** bar
